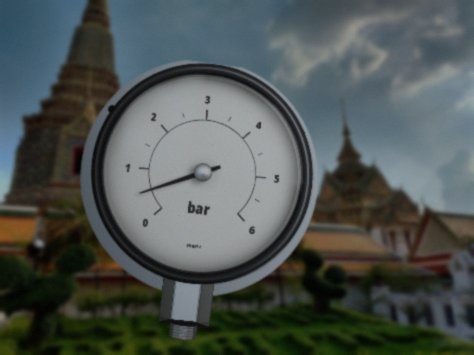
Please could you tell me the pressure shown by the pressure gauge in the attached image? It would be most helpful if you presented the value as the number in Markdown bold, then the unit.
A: **0.5** bar
